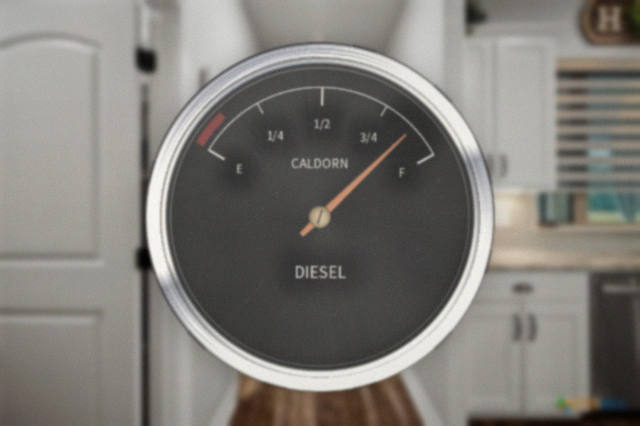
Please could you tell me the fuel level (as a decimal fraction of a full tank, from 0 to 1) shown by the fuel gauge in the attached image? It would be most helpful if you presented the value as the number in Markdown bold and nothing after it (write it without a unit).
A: **0.875**
